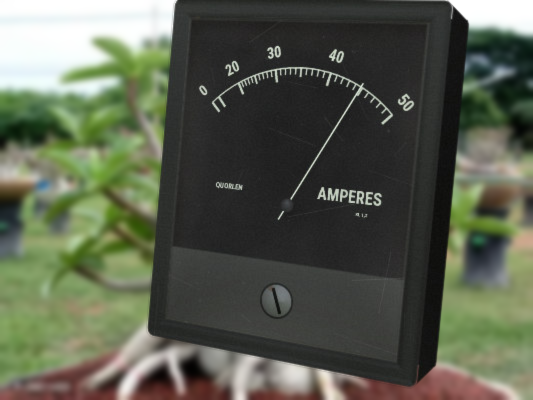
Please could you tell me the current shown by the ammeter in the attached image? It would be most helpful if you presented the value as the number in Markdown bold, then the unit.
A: **45** A
